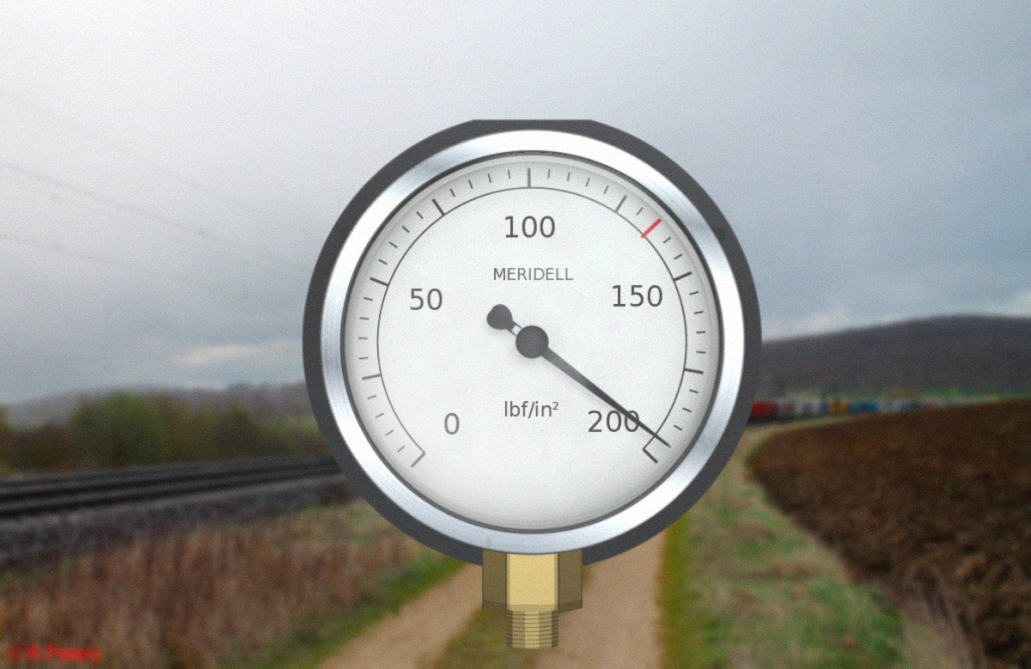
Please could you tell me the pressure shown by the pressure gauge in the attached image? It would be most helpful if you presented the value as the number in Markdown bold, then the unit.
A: **195** psi
